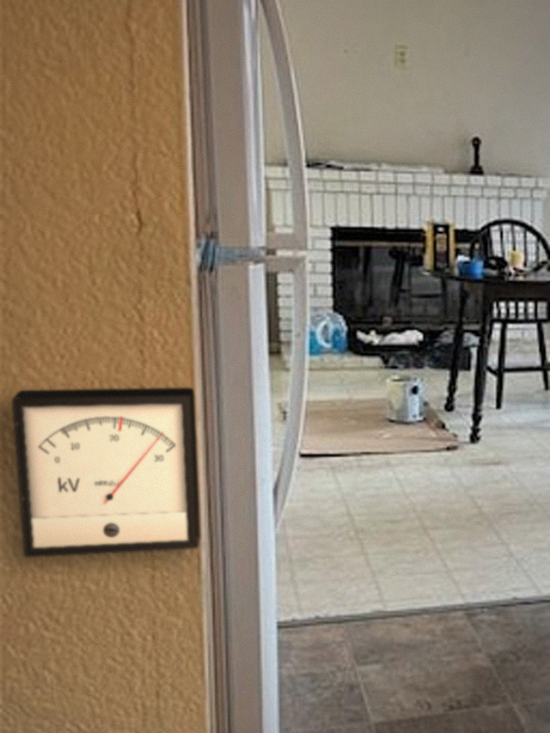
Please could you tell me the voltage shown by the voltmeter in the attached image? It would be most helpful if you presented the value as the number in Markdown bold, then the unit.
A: **27.5** kV
